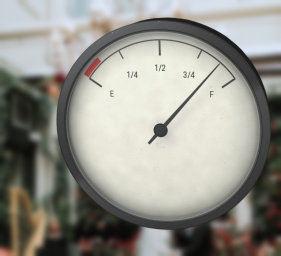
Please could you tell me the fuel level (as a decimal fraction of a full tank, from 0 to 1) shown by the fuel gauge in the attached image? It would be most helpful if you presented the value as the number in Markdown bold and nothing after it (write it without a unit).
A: **0.875**
